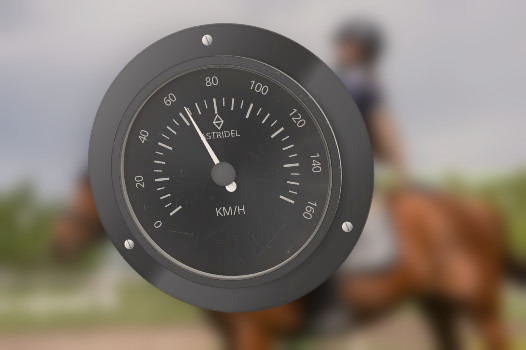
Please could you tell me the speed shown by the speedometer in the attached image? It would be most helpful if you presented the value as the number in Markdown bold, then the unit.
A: **65** km/h
